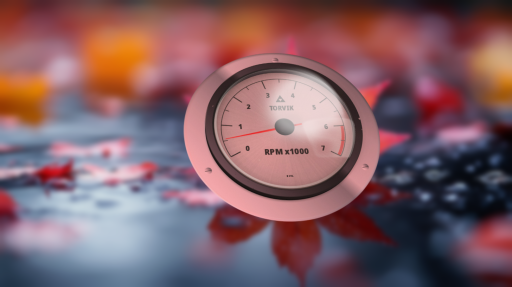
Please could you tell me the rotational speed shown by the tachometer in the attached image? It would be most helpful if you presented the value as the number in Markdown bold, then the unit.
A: **500** rpm
